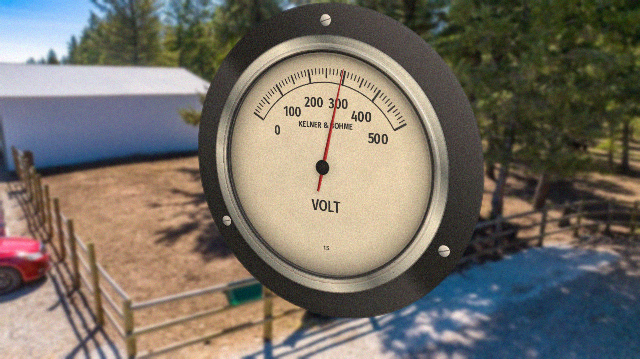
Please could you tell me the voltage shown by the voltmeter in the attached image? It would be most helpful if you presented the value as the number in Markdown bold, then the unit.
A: **300** V
